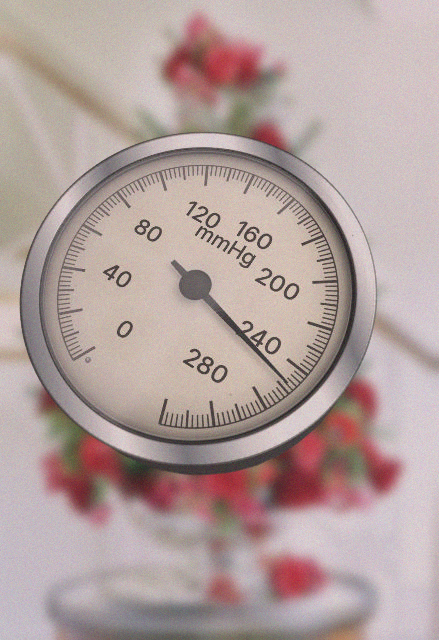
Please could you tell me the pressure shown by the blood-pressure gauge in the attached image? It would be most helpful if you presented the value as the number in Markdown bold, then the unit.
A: **248** mmHg
